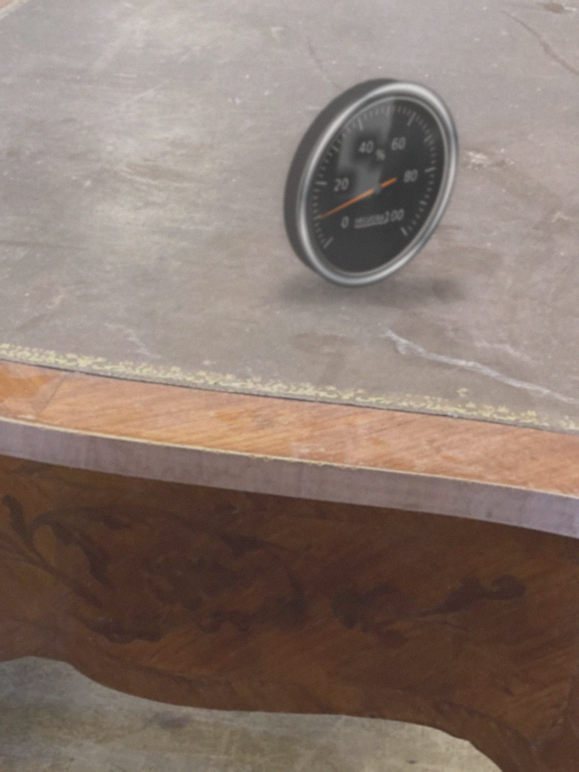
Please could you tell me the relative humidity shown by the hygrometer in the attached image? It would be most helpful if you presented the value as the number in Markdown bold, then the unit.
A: **10** %
